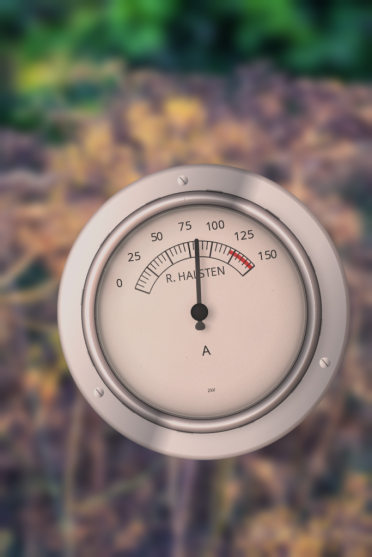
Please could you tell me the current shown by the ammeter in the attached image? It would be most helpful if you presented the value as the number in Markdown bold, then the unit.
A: **85** A
